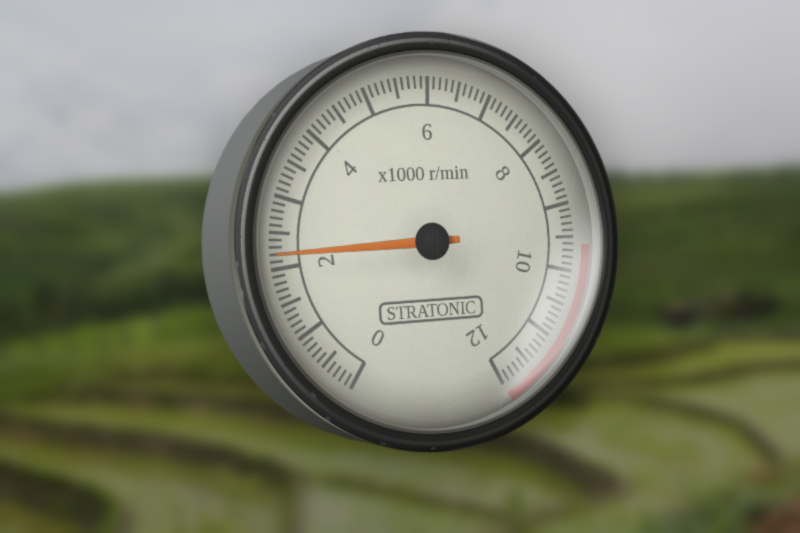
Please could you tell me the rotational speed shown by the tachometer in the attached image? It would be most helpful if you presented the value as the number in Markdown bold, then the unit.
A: **2200** rpm
